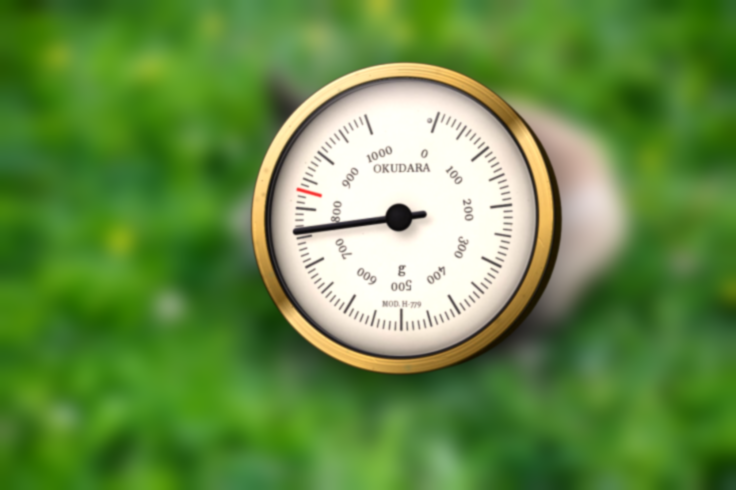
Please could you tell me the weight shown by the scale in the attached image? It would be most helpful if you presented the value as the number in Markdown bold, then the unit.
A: **760** g
